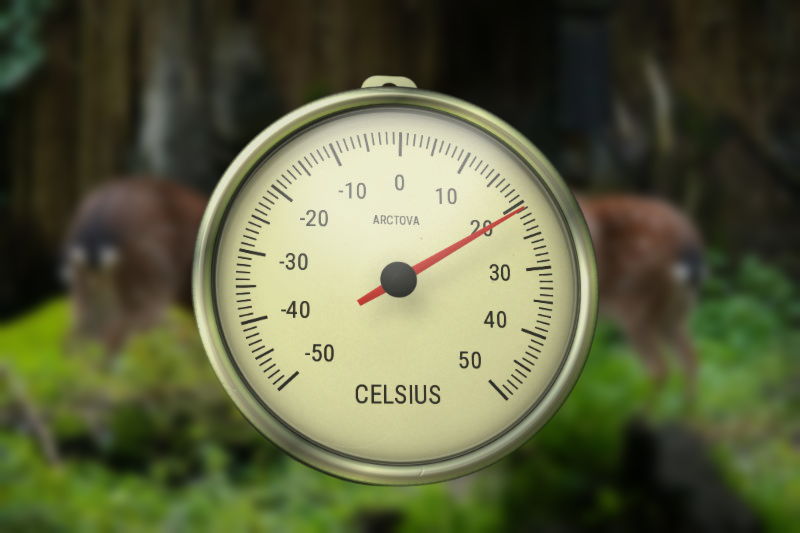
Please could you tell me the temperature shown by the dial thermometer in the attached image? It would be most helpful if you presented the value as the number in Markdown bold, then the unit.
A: **21** °C
